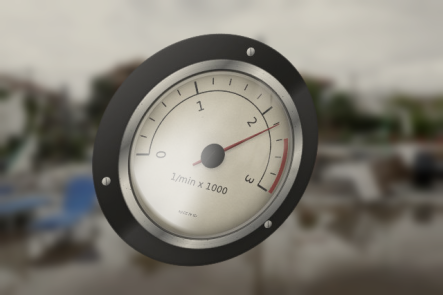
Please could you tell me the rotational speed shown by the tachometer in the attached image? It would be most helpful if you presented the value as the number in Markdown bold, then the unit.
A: **2200** rpm
